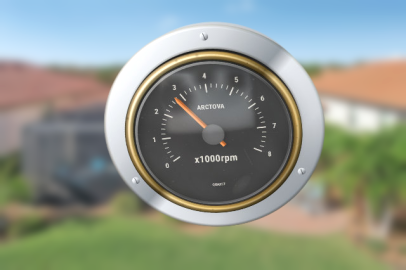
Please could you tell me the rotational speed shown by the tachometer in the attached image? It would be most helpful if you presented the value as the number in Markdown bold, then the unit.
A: **2800** rpm
